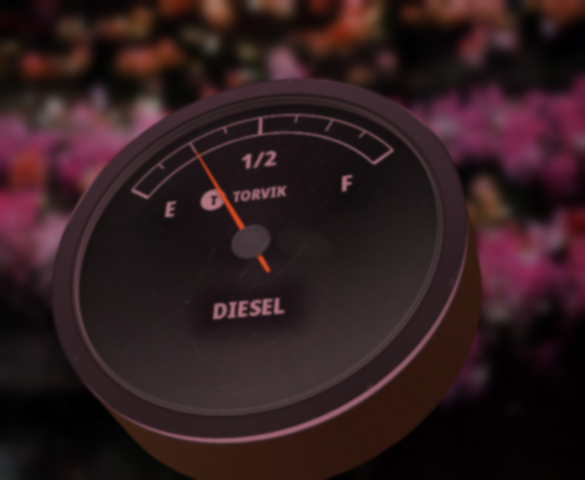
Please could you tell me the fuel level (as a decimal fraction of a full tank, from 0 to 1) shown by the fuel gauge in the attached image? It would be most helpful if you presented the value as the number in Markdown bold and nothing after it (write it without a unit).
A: **0.25**
